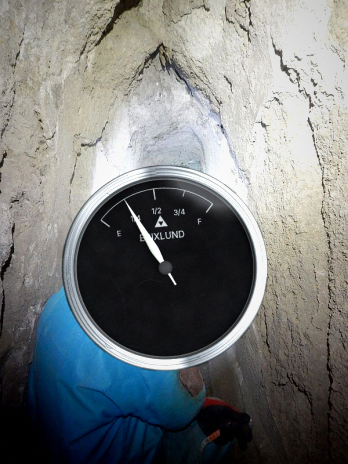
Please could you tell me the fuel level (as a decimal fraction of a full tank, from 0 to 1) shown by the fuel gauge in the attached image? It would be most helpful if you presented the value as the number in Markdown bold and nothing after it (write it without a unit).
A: **0.25**
